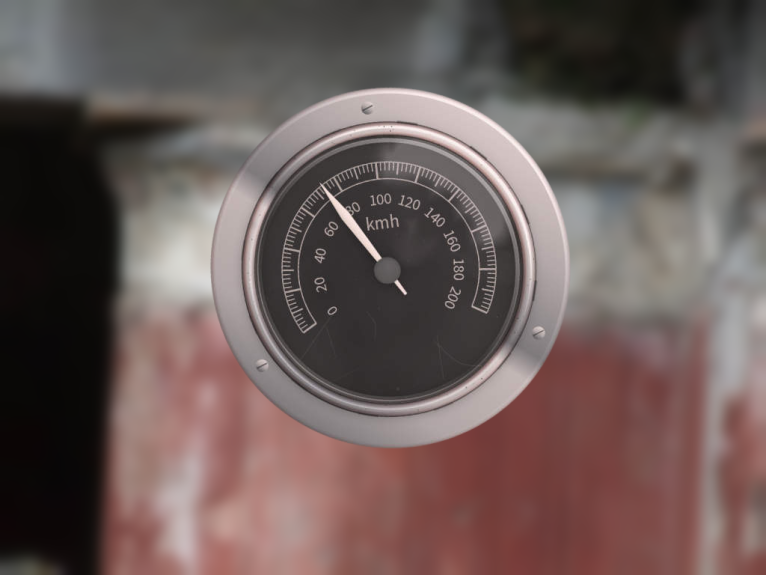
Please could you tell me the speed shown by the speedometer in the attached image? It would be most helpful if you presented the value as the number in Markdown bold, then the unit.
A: **74** km/h
